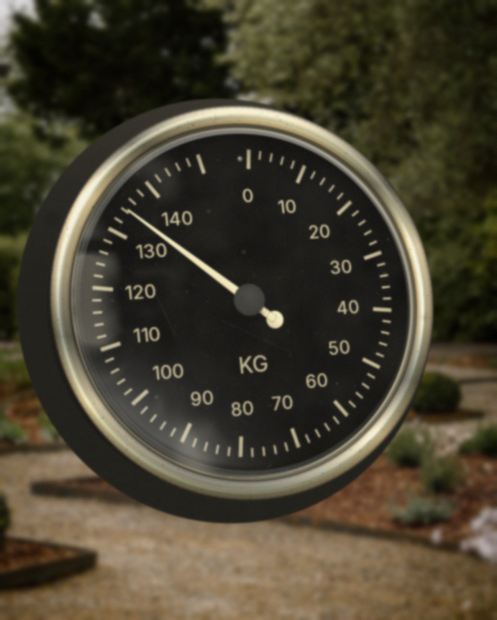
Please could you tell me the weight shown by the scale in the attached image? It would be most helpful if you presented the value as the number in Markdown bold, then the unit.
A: **134** kg
